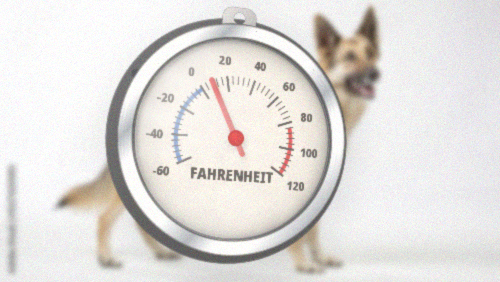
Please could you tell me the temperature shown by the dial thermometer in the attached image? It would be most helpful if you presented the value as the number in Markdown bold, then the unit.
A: **8** °F
